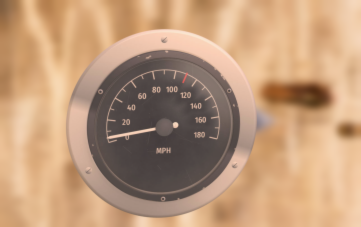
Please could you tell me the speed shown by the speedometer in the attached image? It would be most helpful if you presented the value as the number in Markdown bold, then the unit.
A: **5** mph
